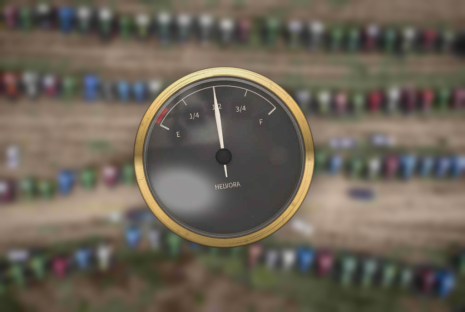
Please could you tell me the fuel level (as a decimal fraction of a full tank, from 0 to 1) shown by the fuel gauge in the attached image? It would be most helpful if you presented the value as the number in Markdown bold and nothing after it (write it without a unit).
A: **0.5**
